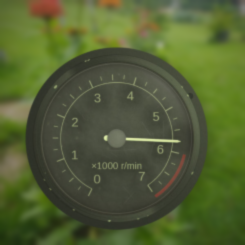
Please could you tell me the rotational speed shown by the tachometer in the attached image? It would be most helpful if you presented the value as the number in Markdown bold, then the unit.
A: **5750** rpm
